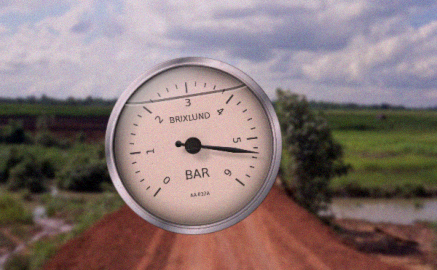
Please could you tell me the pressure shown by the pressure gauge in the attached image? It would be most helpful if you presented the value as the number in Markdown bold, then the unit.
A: **5.3** bar
